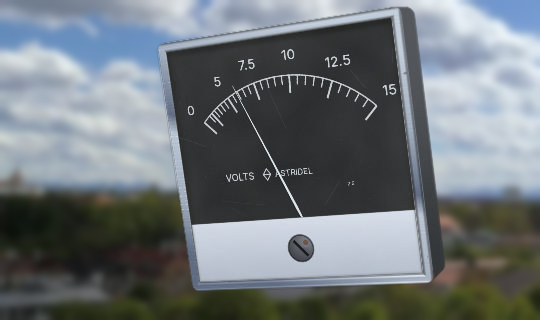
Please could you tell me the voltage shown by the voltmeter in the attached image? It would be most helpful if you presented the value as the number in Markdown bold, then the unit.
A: **6** V
